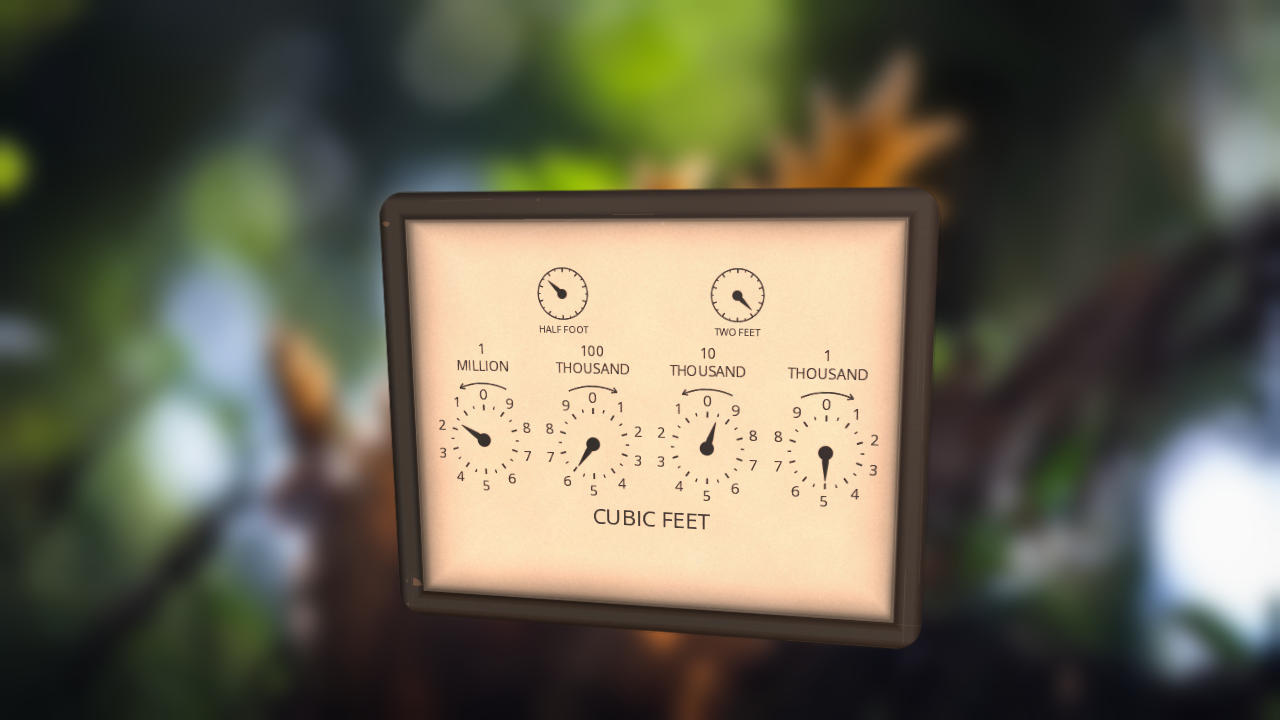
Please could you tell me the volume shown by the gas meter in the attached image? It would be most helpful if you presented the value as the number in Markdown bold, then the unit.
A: **159500** ft³
